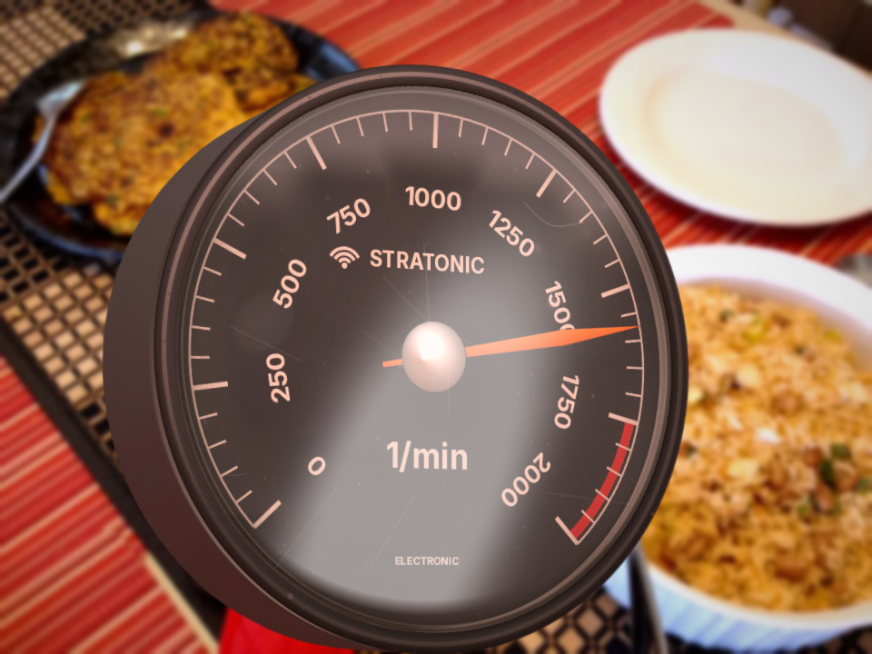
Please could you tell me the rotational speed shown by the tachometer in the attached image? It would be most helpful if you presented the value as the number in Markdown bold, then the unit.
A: **1575** rpm
